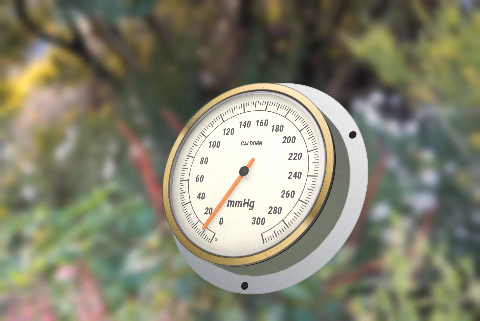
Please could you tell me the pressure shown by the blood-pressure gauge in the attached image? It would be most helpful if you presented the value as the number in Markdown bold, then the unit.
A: **10** mmHg
